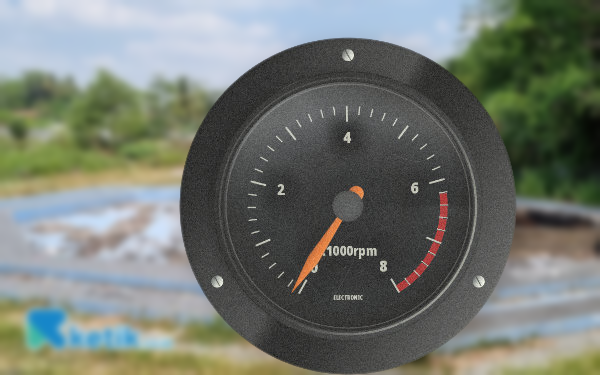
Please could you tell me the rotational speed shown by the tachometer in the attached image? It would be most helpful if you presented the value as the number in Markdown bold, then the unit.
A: **100** rpm
